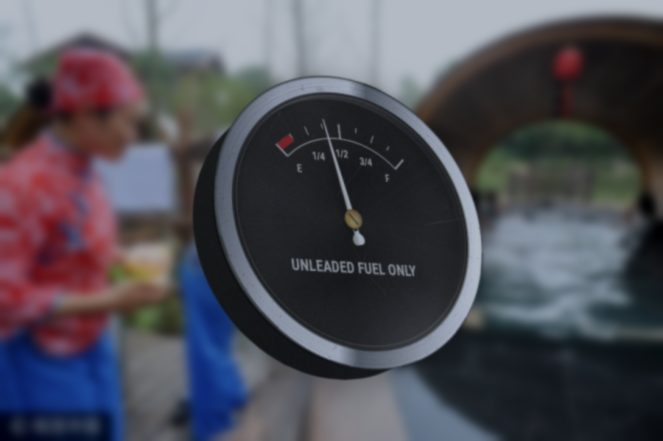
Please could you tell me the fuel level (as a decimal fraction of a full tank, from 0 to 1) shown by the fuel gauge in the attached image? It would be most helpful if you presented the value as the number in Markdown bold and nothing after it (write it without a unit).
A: **0.375**
